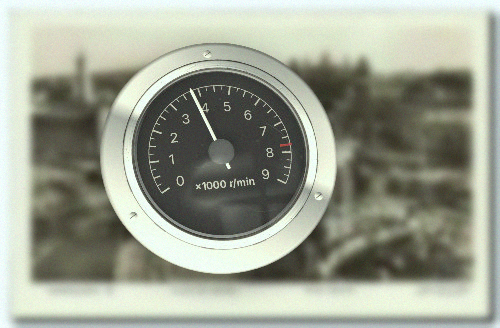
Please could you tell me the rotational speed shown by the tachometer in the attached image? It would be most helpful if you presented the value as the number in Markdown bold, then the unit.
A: **3750** rpm
